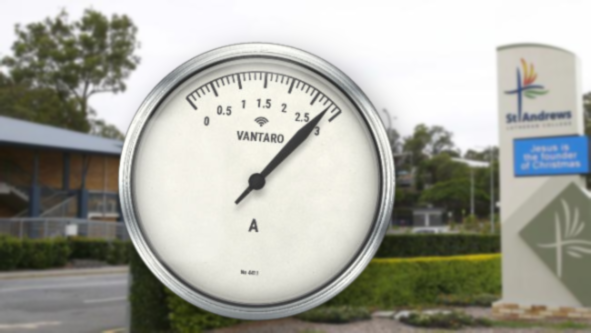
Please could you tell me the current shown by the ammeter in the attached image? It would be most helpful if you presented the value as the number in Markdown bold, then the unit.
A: **2.8** A
